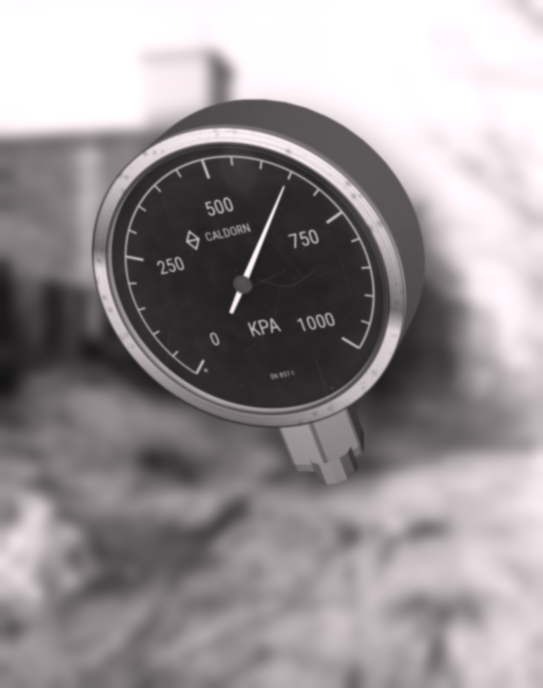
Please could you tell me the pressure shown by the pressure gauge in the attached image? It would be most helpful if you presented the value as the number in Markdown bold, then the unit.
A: **650** kPa
